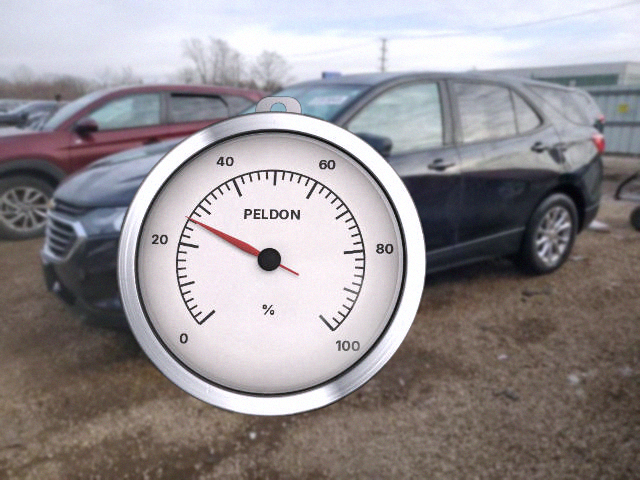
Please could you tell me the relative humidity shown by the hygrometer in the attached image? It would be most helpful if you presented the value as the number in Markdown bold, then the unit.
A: **26** %
